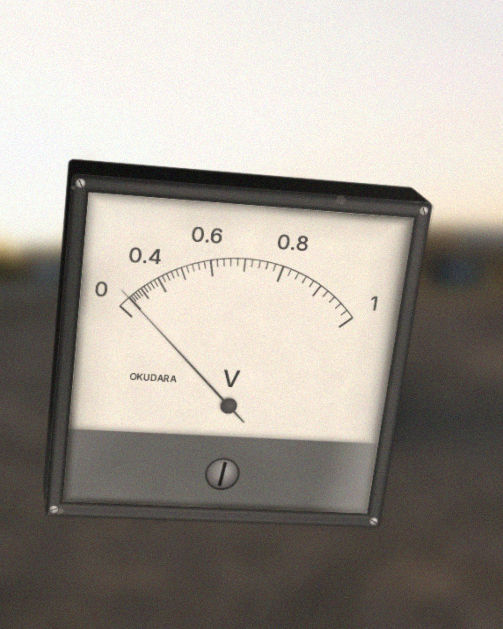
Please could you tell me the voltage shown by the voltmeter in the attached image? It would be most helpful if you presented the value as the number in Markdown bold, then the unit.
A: **0.2** V
